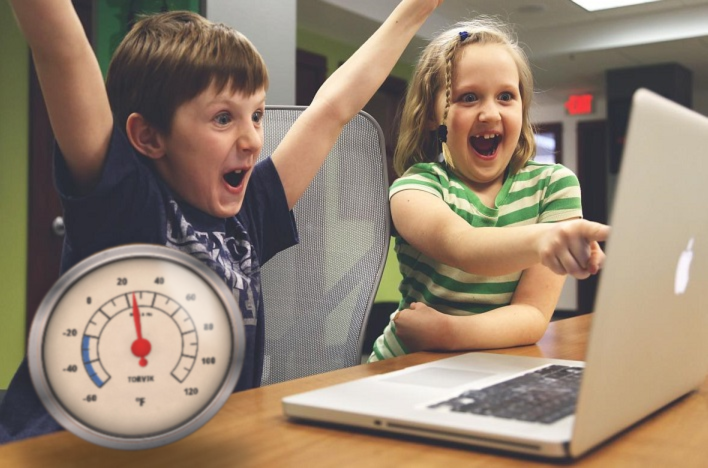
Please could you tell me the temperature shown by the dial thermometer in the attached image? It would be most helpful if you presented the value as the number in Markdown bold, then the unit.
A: **25** °F
